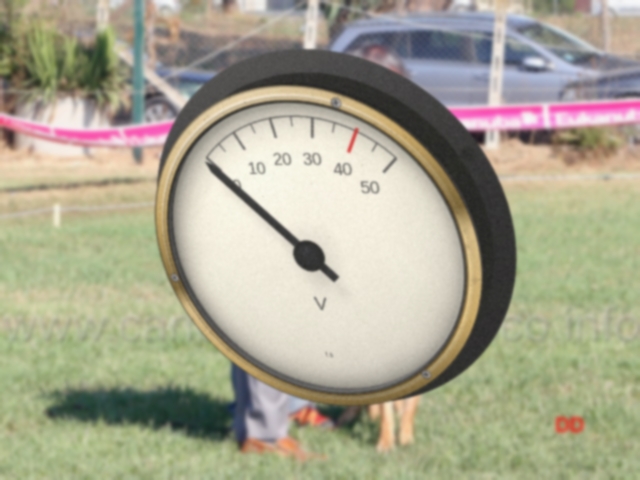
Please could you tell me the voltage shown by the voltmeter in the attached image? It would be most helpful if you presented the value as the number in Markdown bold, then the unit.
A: **0** V
